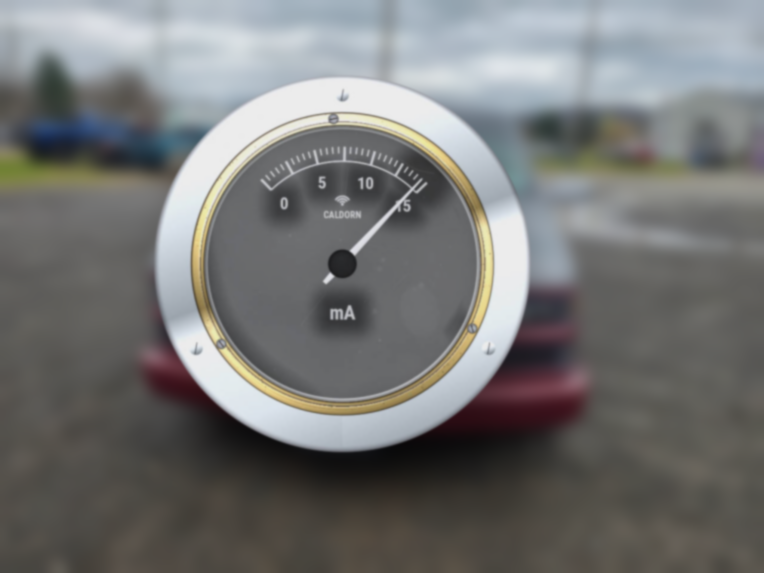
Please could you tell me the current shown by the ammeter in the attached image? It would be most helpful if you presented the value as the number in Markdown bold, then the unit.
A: **14.5** mA
